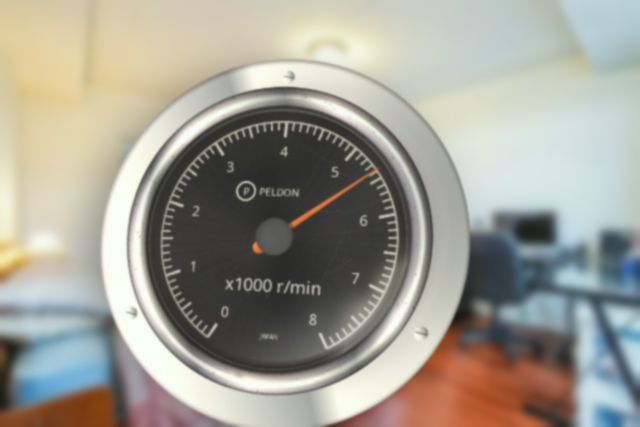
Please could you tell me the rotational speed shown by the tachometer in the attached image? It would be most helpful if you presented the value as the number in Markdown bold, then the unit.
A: **5400** rpm
